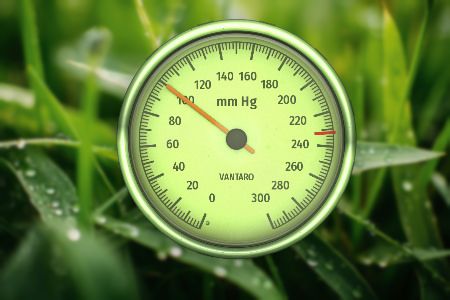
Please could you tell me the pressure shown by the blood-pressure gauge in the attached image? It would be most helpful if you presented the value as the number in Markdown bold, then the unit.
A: **100** mmHg
